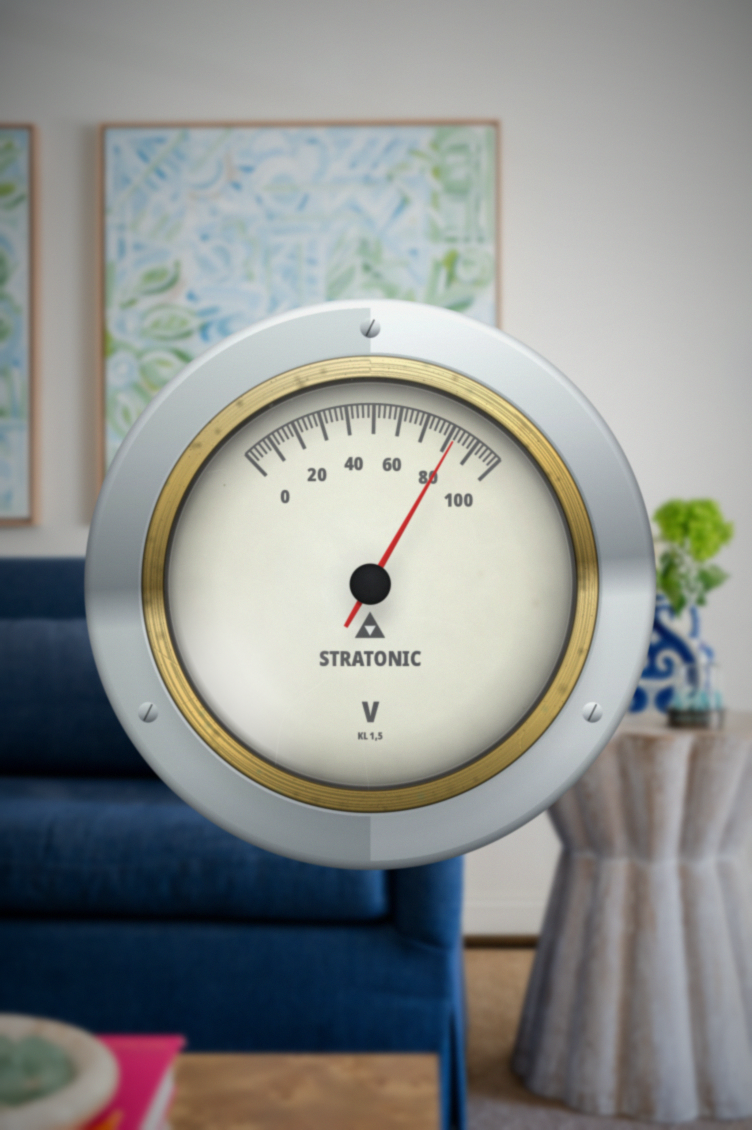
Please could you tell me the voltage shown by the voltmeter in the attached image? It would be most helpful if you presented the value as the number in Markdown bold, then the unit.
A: **82** V
